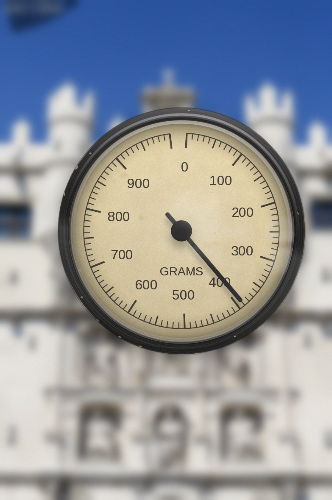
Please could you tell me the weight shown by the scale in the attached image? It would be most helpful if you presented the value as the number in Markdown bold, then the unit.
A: **390** g
